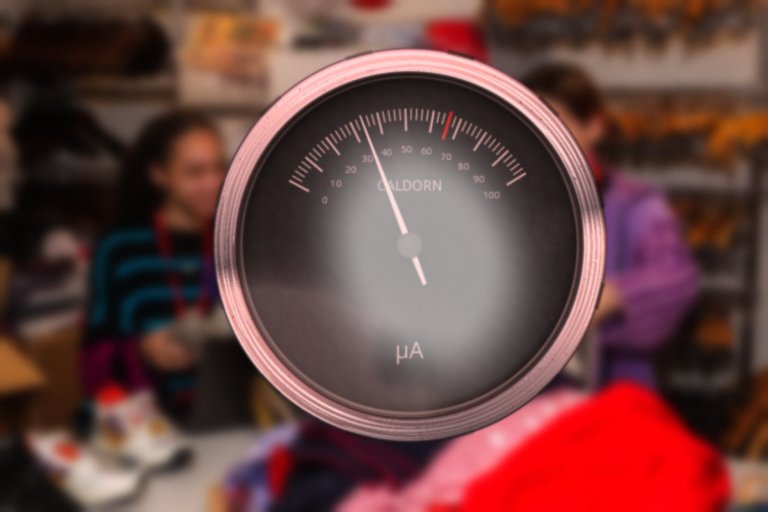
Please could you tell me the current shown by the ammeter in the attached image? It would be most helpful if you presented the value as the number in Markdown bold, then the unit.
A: **34** µA
